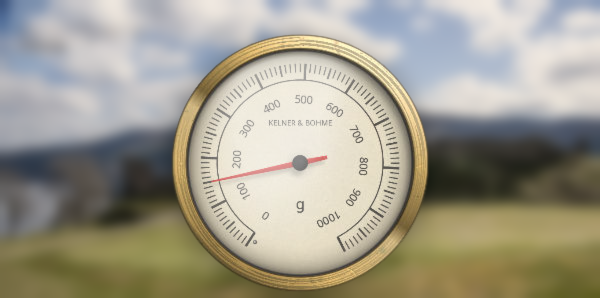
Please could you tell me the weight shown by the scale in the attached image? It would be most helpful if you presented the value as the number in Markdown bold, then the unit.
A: **150** g
